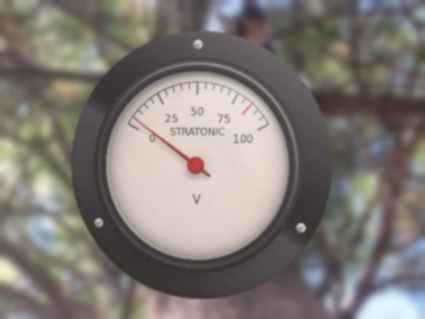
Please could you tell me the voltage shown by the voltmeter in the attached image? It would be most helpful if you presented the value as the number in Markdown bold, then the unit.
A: **5** V
